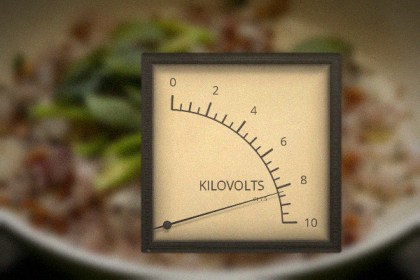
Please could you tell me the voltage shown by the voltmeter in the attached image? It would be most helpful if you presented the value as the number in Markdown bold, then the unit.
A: **8.25** kV
